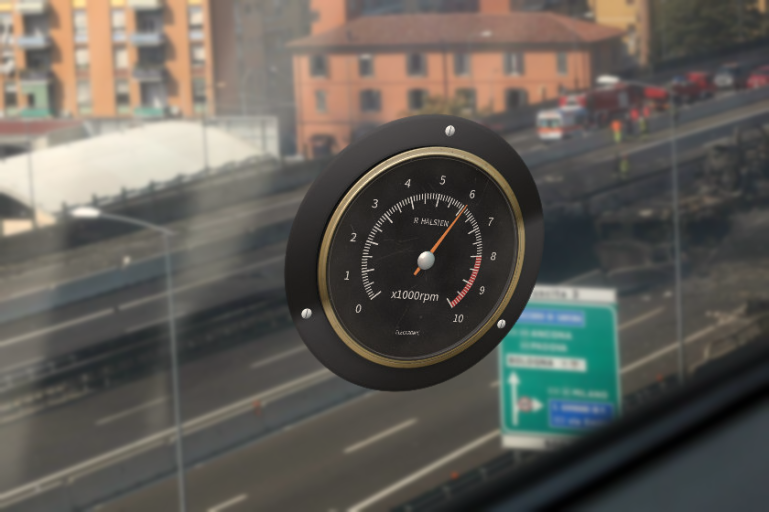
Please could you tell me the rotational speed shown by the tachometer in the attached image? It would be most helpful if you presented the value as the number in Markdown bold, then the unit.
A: **6000** rpm
